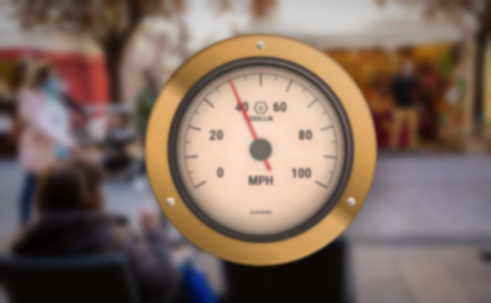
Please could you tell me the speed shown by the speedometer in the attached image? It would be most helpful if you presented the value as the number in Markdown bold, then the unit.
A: **40** mph
